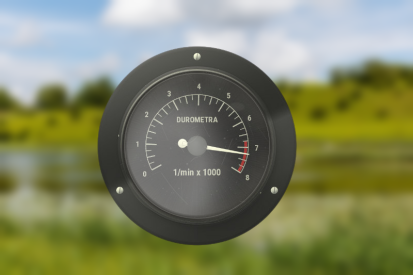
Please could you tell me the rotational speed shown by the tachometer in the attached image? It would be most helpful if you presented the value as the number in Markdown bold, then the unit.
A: **7250** rpm
